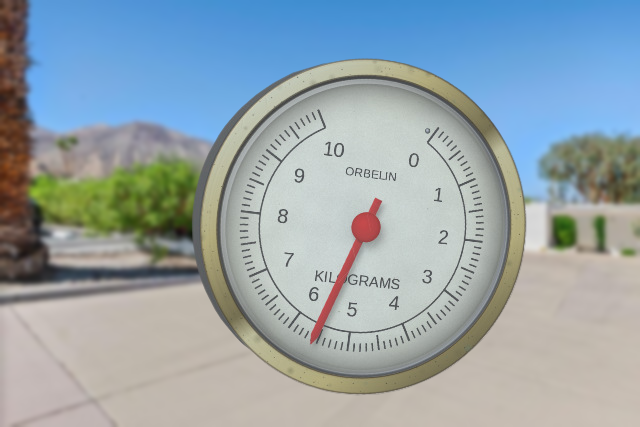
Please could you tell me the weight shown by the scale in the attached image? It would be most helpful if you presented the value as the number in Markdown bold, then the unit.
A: **5.6** kg
